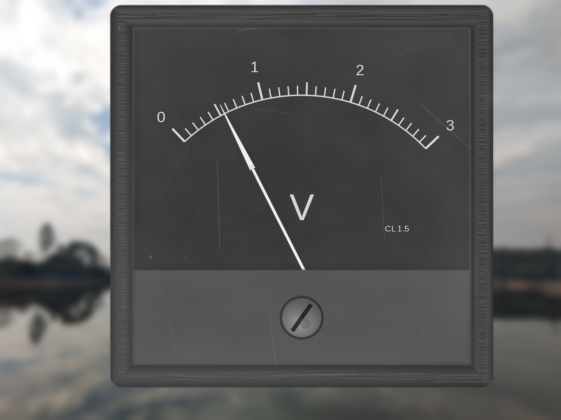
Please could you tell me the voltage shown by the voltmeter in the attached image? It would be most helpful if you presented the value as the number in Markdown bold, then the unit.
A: **0.55** V
